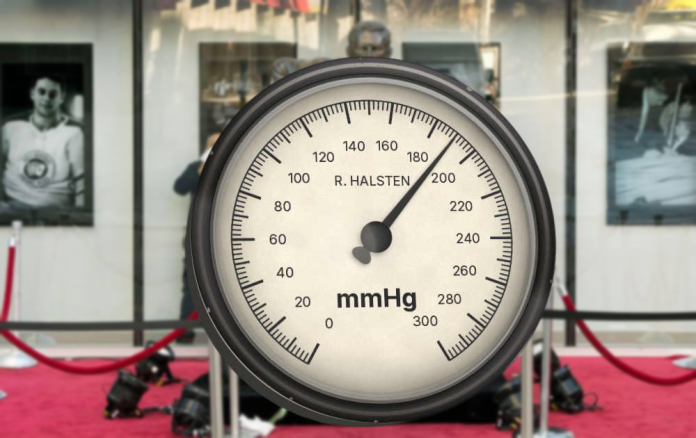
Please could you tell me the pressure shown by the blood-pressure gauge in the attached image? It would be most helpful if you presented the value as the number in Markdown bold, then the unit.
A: **190** mmHg
